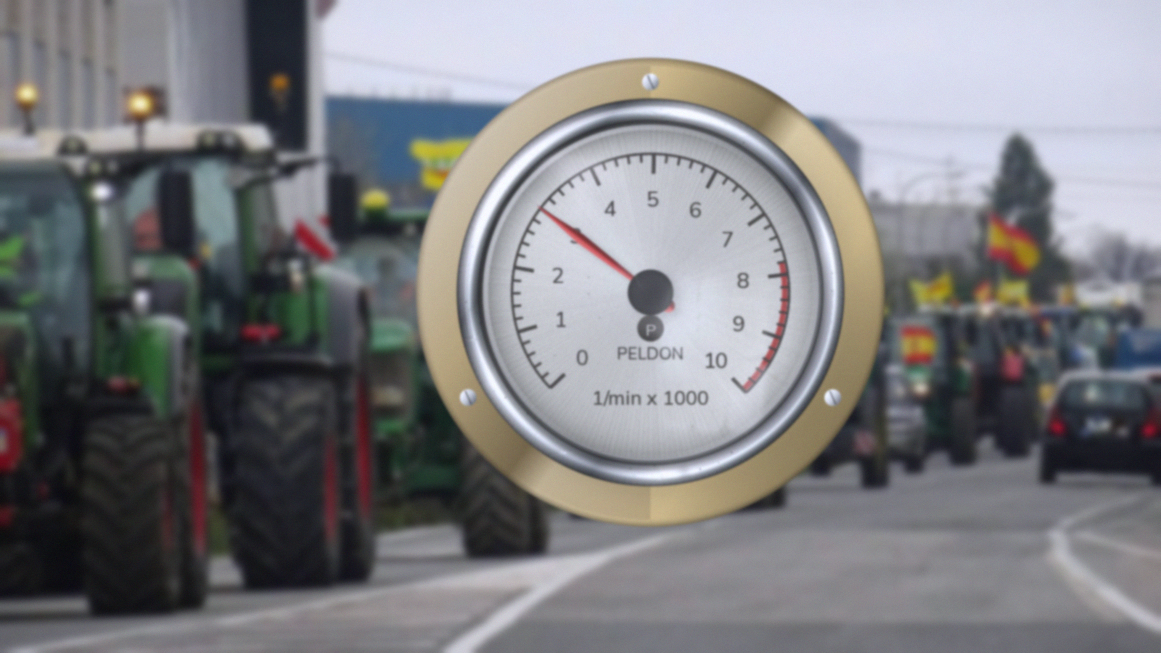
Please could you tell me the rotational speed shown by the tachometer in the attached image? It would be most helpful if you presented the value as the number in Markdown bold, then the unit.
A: **3000** rpm
